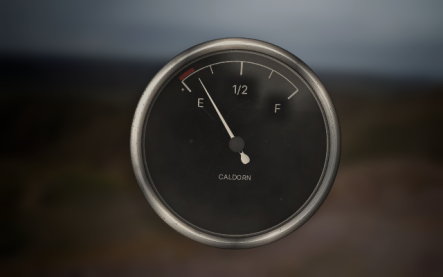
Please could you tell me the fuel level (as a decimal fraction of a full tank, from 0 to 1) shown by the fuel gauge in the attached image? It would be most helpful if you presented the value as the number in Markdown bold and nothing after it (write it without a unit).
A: **0.125**
